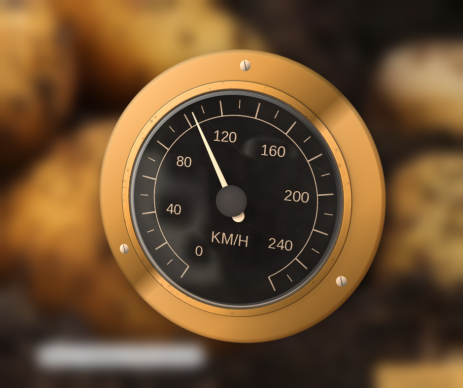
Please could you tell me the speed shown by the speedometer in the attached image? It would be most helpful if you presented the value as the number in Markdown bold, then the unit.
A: **105** km/h
